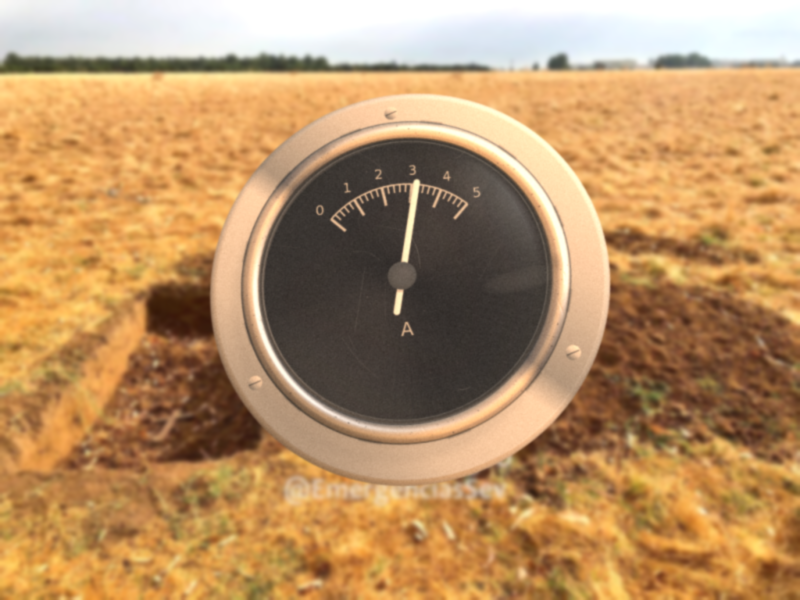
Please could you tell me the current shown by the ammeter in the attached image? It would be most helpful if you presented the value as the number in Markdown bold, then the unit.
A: **3.2** A
